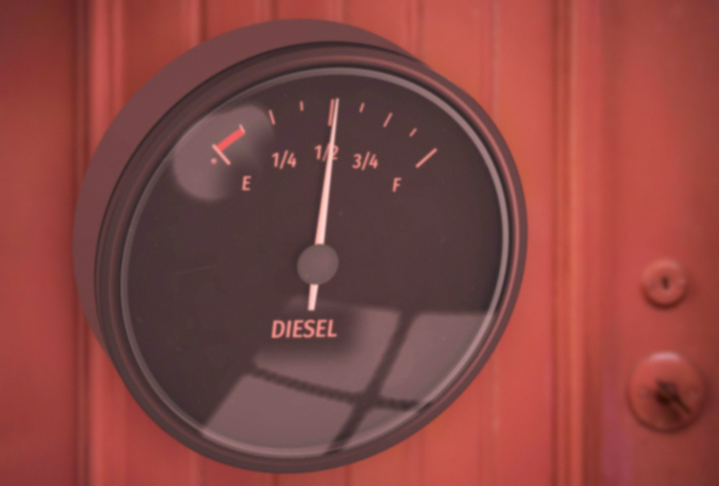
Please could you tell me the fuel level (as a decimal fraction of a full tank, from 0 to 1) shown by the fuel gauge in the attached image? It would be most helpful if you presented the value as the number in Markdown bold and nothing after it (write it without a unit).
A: **0.5**
